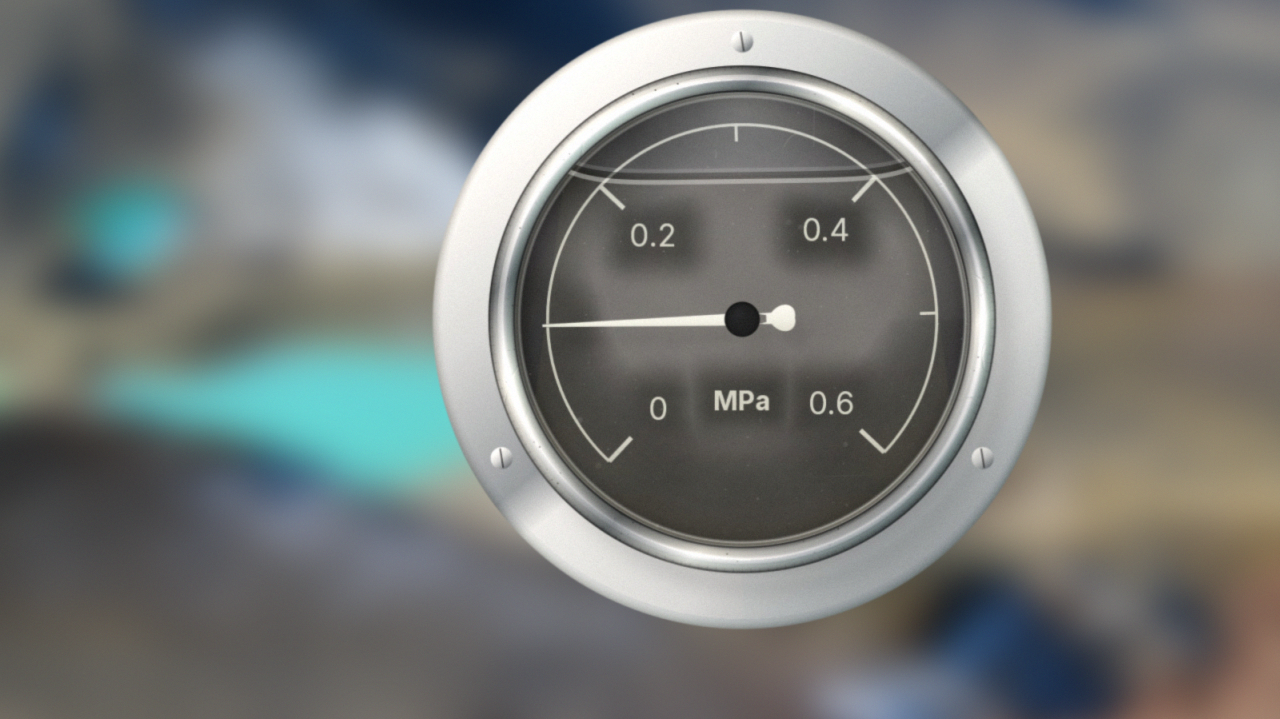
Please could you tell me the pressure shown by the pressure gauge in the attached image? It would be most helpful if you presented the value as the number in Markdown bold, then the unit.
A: **0.1** MPa
